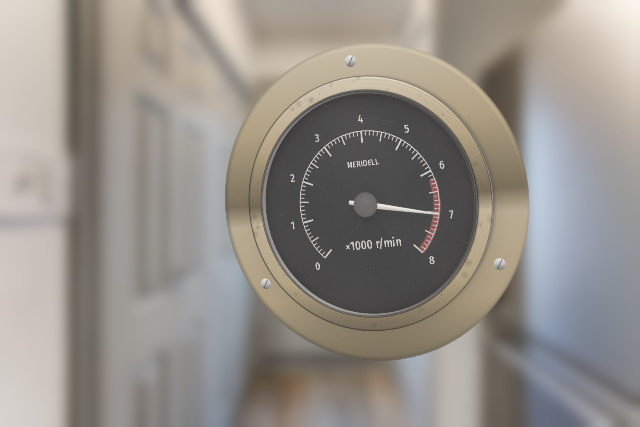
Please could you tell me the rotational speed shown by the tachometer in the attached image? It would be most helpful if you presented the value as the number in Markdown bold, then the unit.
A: **7000** rpm
